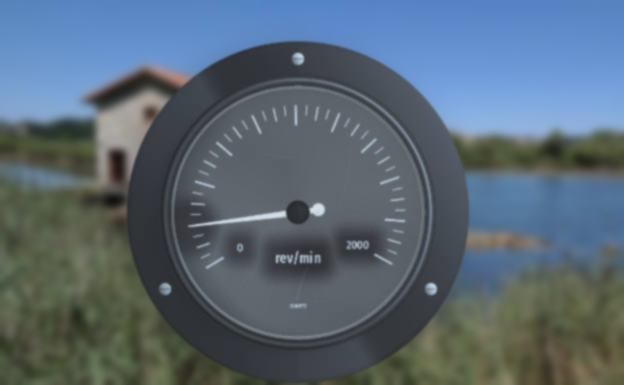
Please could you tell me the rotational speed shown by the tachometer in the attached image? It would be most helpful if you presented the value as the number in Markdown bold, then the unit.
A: **200** rpm
